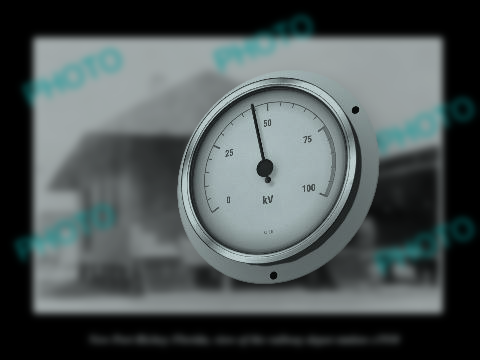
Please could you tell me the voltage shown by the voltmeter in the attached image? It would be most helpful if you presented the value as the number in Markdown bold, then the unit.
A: **45** kV
